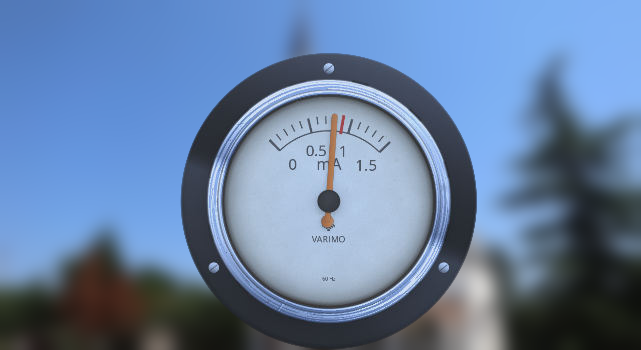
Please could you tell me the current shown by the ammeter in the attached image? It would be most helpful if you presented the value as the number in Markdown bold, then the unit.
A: **0.8** mA
